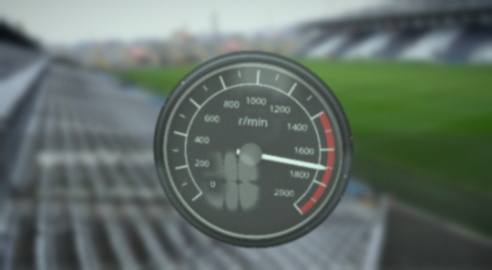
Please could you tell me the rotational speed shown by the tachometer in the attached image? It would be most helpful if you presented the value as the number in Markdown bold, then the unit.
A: **1700** rpm
